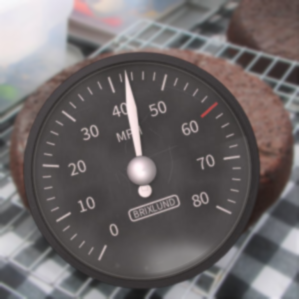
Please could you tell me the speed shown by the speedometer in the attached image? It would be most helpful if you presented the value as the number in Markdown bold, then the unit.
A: **43** mph
